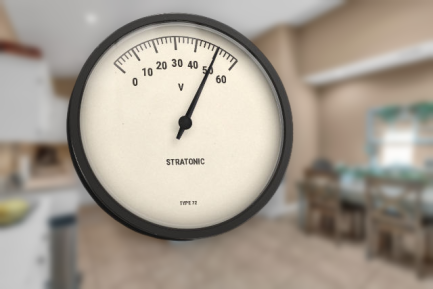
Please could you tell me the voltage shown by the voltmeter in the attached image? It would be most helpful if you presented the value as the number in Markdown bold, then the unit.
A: **50** V
